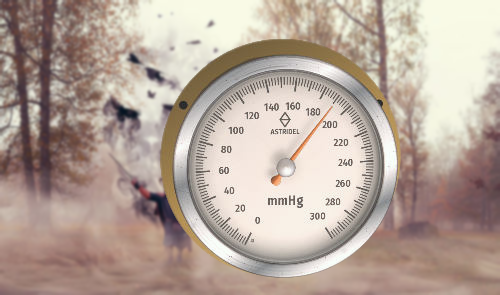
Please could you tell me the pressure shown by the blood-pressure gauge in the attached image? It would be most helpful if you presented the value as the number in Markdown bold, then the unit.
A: **190** mmHg
